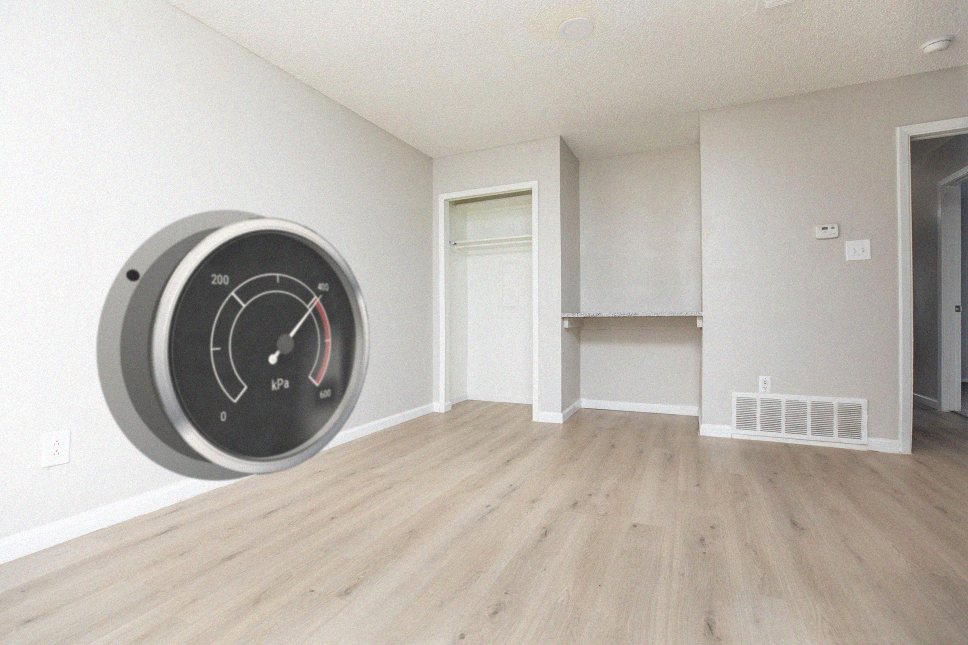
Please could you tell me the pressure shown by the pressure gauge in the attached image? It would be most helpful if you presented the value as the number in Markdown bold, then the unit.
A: **400** kPa
